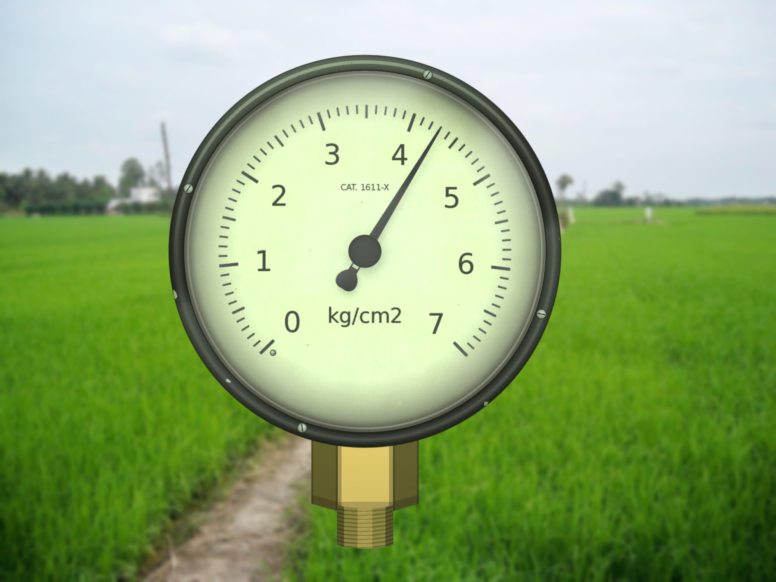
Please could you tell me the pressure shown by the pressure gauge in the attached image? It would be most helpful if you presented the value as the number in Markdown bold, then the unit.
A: **4.3** kg/cm²
